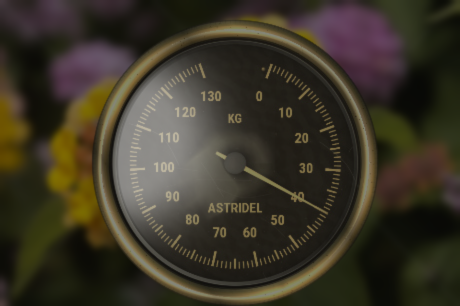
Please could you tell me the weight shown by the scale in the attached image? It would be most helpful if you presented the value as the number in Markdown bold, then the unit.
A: **40** kg
